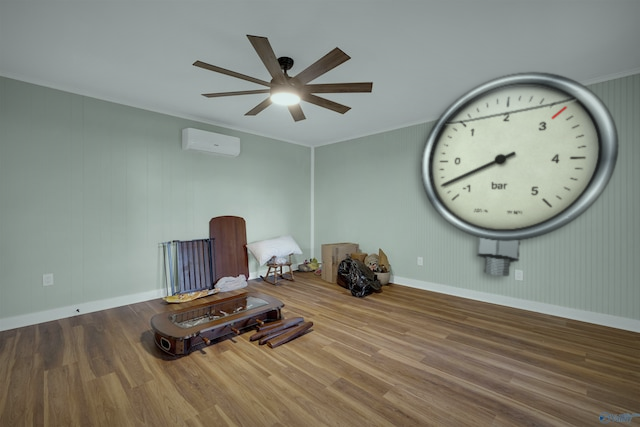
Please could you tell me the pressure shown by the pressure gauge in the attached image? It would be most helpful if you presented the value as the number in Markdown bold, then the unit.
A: **-0.6** bar
